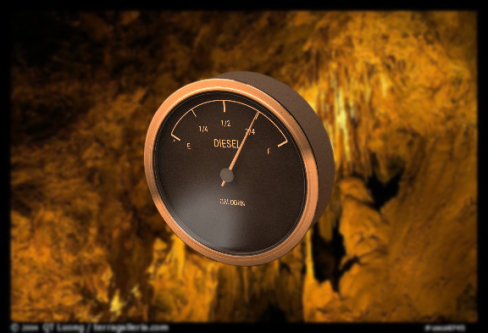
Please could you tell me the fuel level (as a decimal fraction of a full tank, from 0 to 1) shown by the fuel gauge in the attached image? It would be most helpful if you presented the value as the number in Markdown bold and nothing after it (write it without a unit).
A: **0.75**
